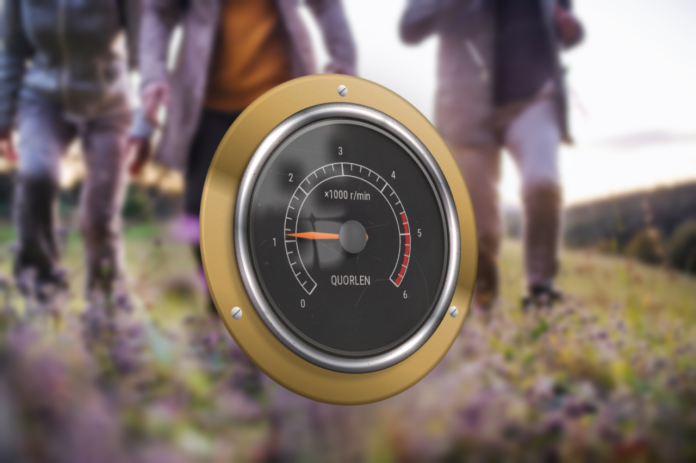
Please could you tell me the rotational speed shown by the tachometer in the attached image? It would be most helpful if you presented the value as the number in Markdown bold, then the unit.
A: **1100** rpm
